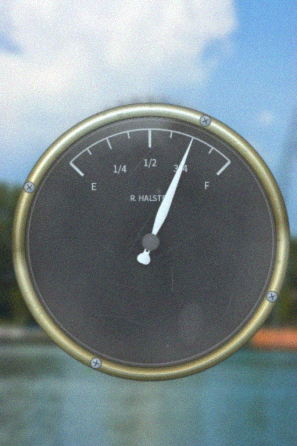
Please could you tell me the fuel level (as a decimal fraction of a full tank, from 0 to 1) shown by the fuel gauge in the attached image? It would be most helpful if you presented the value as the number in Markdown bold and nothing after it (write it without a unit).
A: **0.75**
